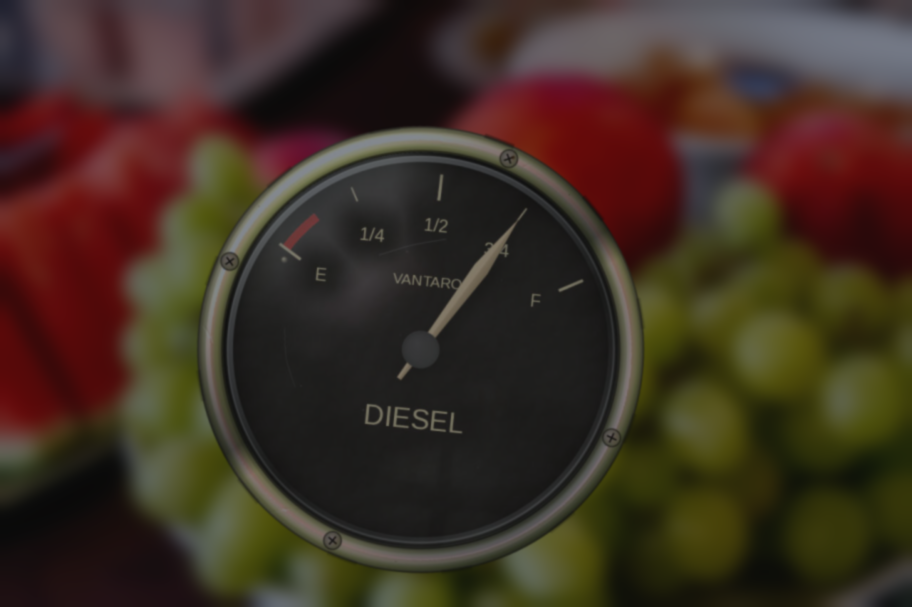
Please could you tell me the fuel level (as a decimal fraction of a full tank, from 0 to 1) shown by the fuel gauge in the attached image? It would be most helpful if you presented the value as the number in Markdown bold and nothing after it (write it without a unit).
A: **0.75**
